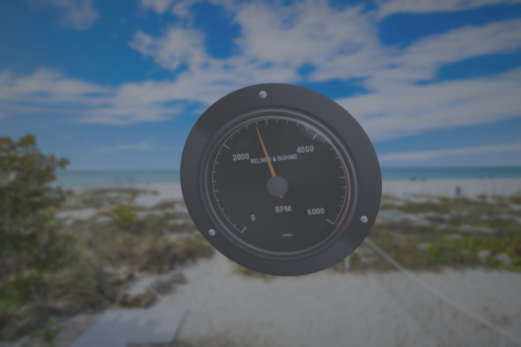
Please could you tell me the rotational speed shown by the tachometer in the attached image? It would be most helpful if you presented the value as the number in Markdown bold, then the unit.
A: **2800** rpm
